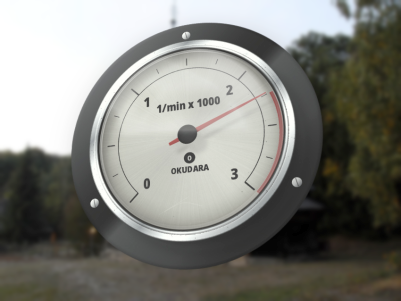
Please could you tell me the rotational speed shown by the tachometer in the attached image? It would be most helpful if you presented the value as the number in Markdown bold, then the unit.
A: **2250** rpm
